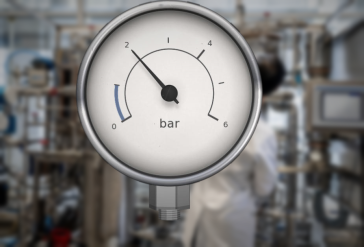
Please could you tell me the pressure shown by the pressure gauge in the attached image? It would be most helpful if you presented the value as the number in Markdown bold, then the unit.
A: **2** bar
